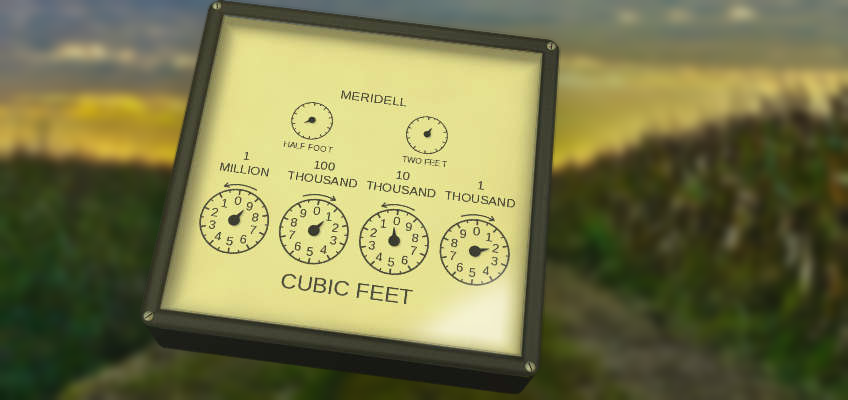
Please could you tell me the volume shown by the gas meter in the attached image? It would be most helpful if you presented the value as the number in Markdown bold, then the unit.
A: **910200** ft³
